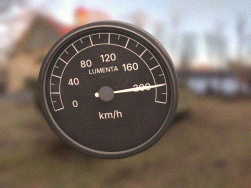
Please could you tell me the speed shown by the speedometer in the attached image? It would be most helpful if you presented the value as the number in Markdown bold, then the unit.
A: **200** km/h
